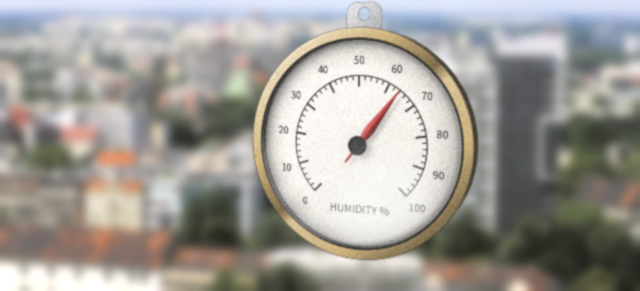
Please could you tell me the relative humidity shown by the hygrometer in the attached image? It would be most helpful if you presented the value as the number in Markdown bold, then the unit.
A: **64** %
